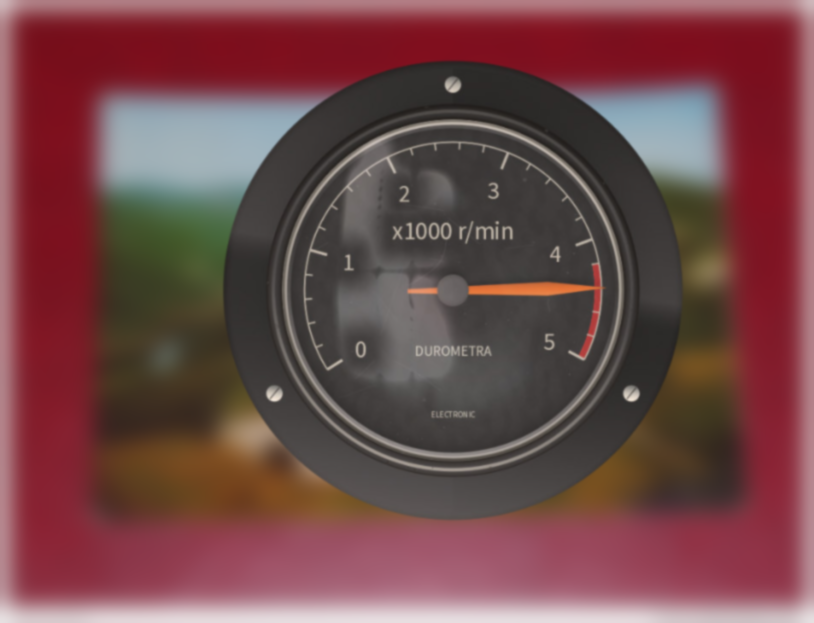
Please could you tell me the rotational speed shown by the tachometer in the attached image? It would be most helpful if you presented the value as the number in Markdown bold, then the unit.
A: **4400** rpm
